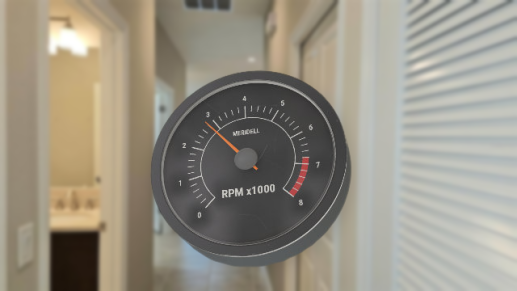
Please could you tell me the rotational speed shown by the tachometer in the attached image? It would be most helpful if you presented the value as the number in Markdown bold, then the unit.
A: **2800** rpm
